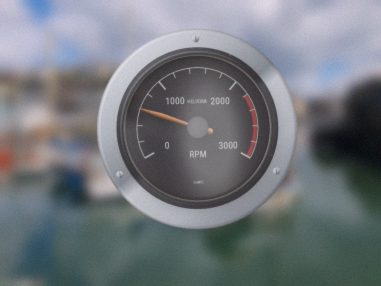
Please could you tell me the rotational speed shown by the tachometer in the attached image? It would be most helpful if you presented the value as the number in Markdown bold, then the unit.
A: **600** rpm
